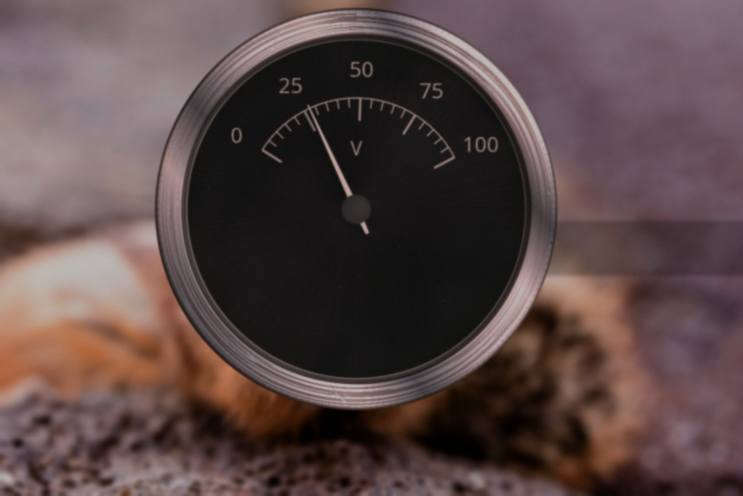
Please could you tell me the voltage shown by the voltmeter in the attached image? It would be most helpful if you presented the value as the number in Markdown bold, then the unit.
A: **27.5** V
